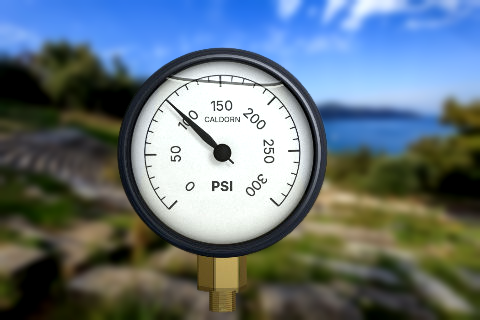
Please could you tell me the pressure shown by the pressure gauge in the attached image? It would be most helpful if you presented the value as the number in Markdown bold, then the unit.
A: **100** psi
